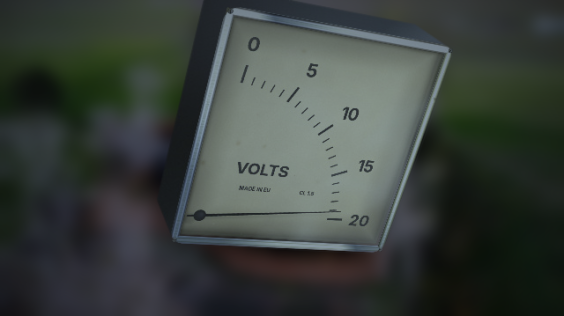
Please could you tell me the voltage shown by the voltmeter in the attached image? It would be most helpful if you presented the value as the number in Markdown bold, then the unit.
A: **19** V
